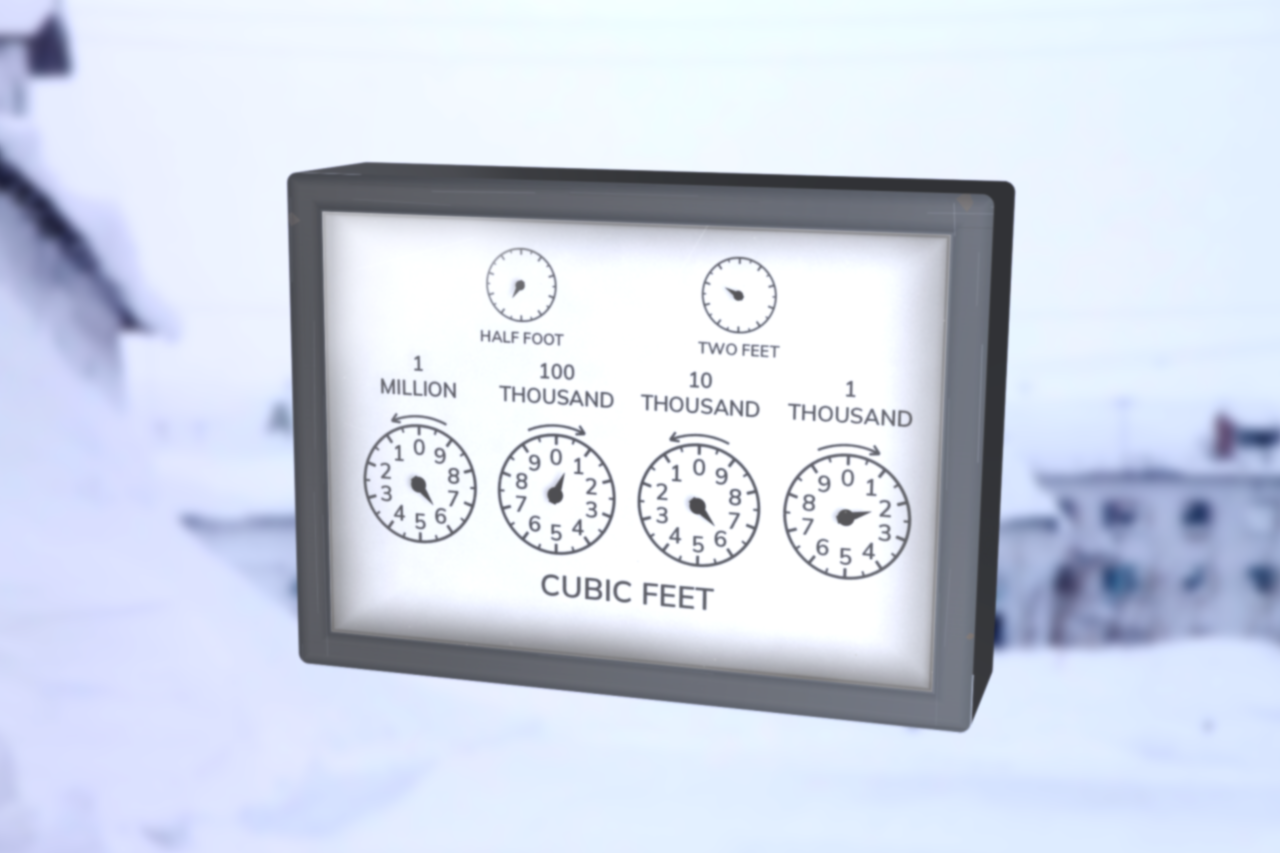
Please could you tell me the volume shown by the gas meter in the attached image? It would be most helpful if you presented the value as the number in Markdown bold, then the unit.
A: **606200** ft³
